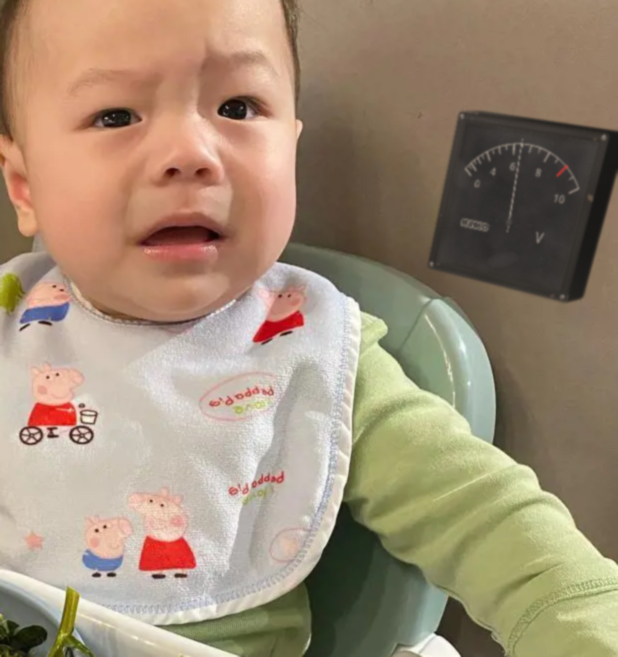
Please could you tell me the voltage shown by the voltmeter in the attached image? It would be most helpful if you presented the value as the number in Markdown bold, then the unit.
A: **6.5** V
